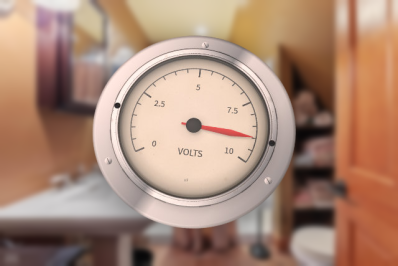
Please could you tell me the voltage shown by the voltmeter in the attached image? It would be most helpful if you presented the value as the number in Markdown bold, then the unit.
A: **9** V
